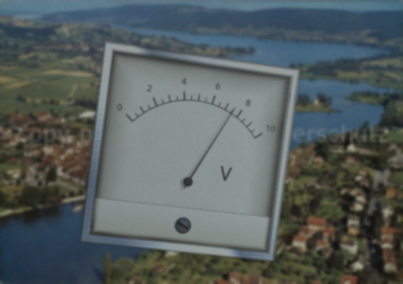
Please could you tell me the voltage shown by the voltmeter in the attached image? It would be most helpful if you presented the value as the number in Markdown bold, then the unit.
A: **7.5** V
